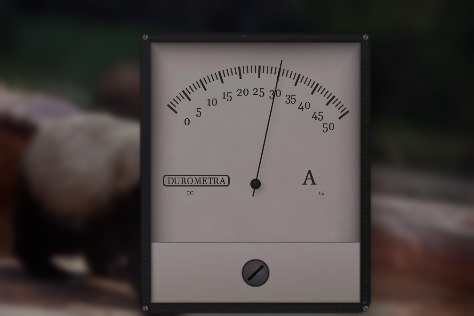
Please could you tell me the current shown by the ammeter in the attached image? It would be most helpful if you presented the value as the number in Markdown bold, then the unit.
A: **30** A
